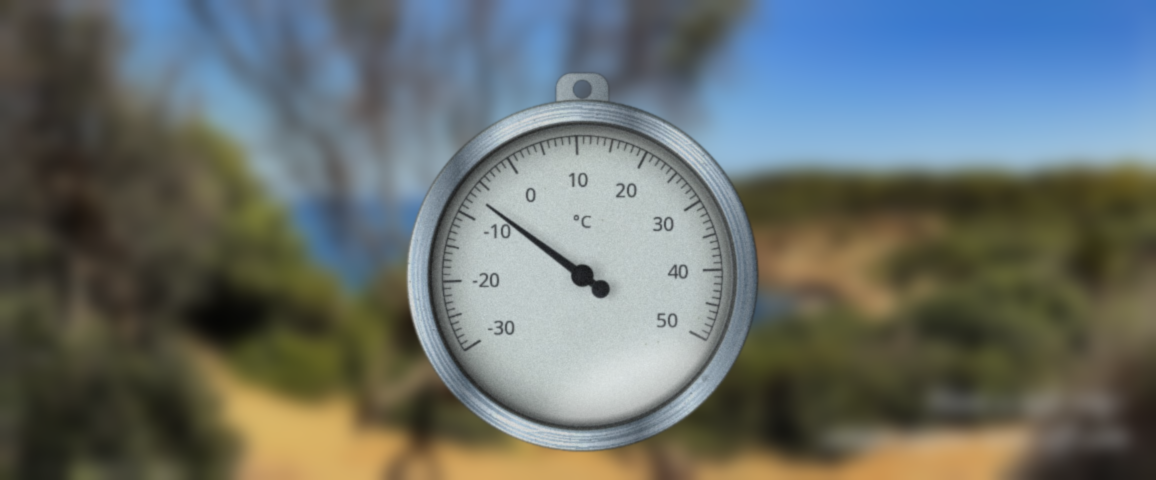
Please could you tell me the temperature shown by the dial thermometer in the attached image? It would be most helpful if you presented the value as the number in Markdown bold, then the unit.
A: **-7** °C
